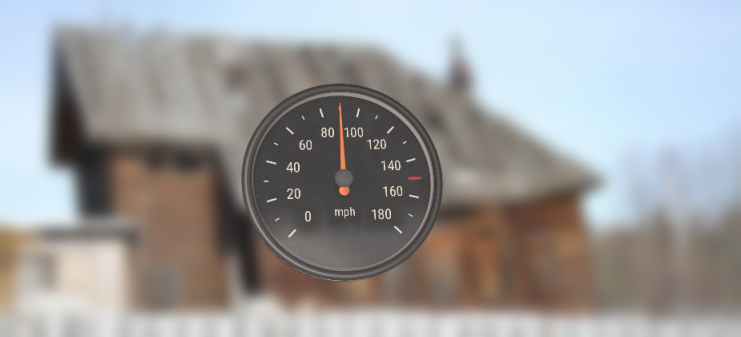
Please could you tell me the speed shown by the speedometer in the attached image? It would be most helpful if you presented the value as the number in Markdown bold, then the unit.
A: **90** mph
